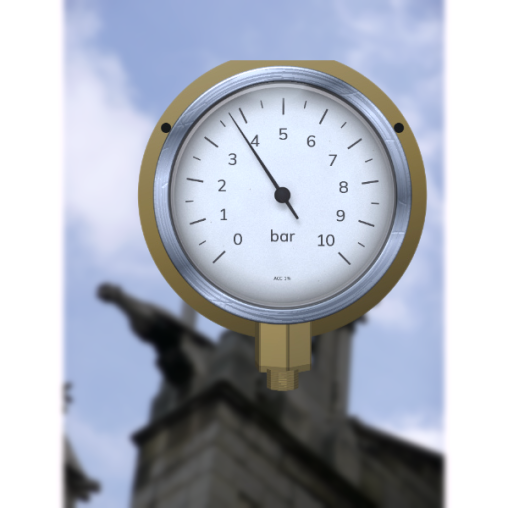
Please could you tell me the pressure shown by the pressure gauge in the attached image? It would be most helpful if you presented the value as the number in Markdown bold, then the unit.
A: **3.75** bar
